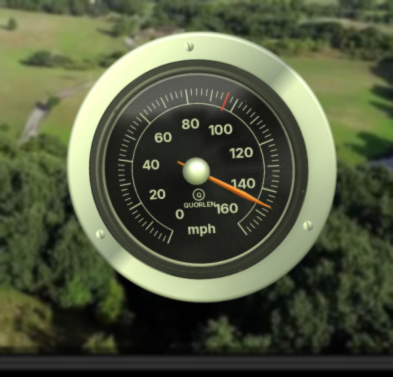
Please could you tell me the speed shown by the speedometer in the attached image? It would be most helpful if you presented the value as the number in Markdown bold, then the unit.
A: **146** mph
